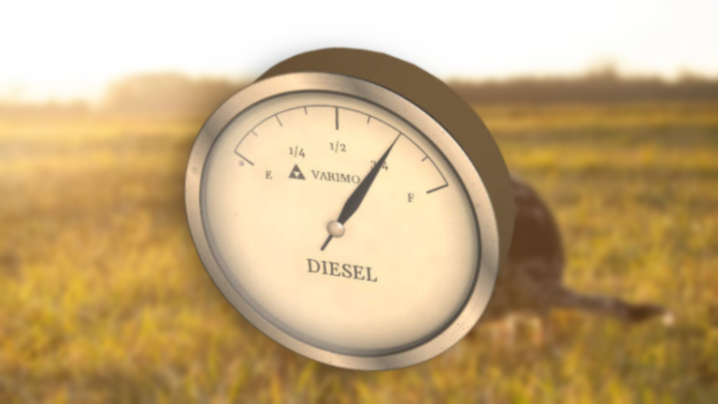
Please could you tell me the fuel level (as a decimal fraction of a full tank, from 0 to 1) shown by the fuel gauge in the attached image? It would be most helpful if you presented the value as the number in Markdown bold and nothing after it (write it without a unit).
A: **0.75**
